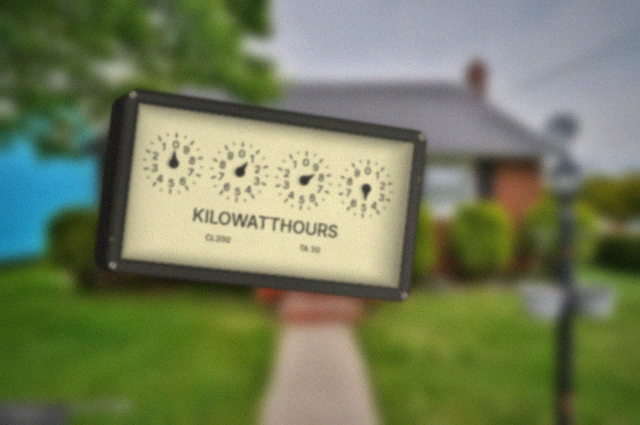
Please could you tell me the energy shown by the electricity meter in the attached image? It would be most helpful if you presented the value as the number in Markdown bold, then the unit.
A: **85** kWh
